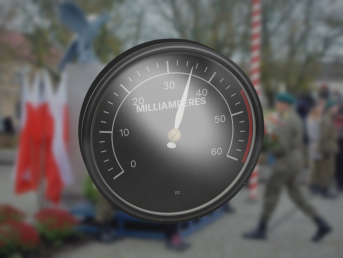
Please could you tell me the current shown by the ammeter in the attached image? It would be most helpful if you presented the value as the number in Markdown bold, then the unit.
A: **35** mA
